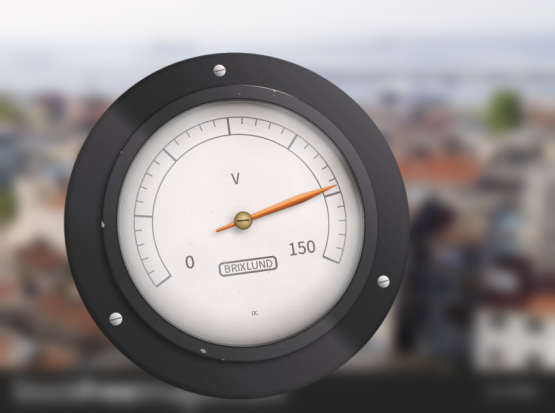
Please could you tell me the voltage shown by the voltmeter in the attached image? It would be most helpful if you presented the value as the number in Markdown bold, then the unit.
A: **122.5** V
